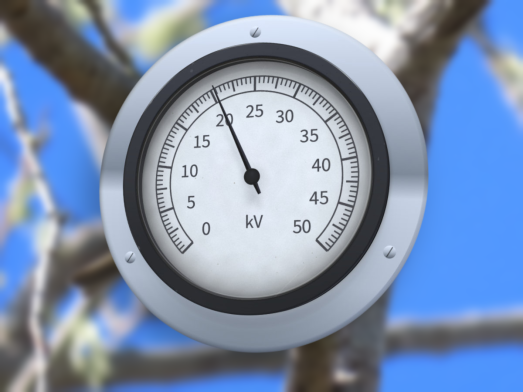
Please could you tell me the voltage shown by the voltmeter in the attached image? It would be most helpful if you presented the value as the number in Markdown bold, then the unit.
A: **20.5** kV
